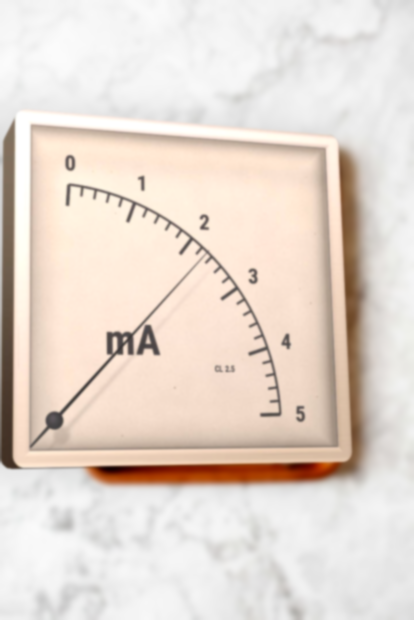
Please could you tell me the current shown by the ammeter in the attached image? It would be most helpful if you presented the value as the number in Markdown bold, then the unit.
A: **2.3** mA
